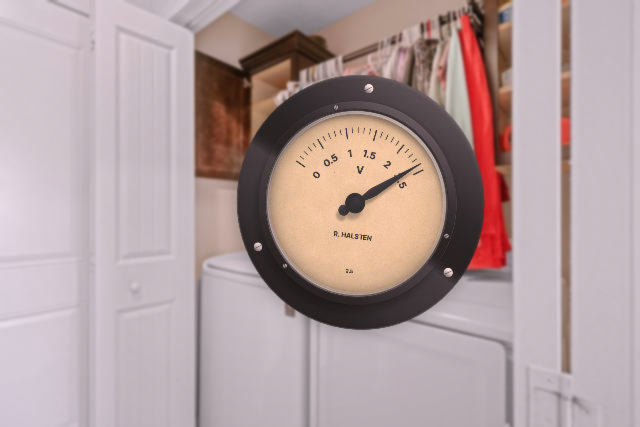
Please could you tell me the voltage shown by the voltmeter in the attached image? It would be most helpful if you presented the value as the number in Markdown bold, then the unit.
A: **2.4** V
